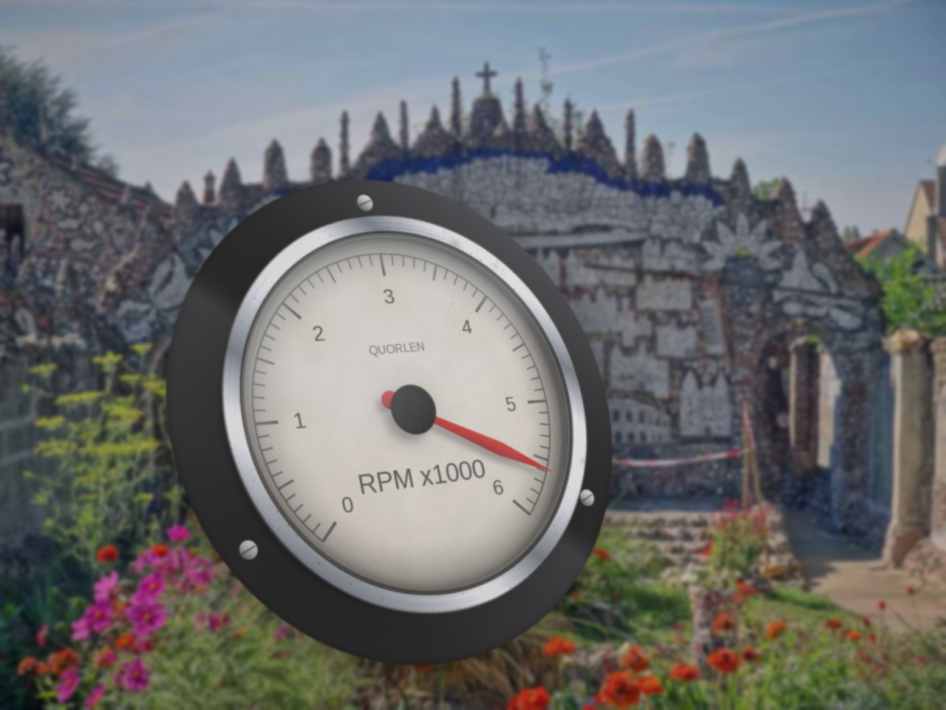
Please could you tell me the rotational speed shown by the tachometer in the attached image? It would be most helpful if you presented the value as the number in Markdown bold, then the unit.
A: **5600** rpm
